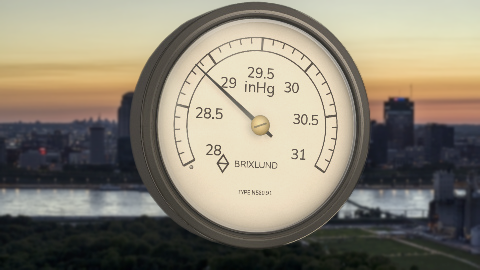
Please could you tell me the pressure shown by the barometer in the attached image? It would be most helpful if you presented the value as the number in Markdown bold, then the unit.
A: **28.85** inHg
